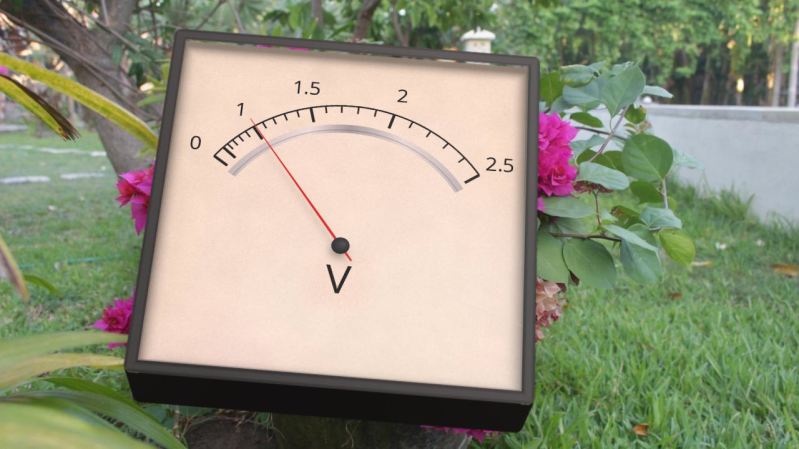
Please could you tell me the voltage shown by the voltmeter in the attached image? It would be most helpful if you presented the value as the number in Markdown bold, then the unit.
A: **1** V
